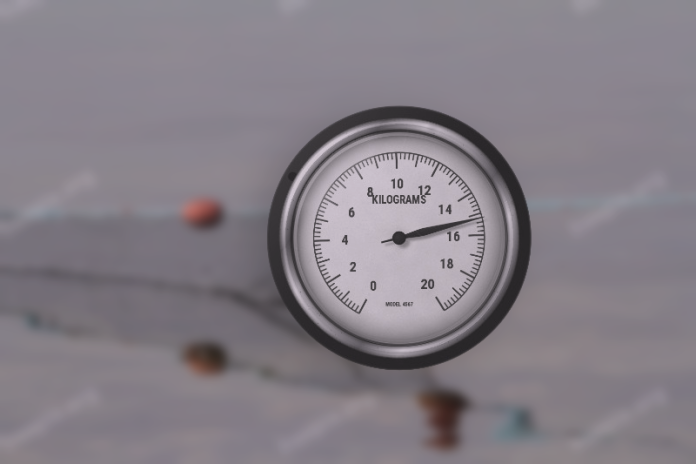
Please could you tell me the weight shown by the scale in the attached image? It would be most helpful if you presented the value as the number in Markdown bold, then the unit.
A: **15.2** kg
